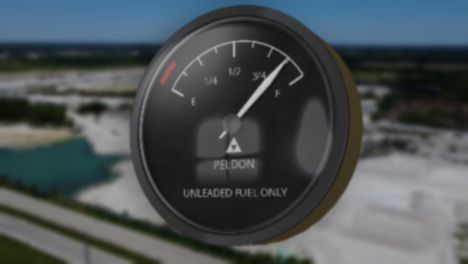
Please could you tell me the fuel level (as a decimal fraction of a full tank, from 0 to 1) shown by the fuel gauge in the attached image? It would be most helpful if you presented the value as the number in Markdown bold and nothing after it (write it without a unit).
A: **0.875**
